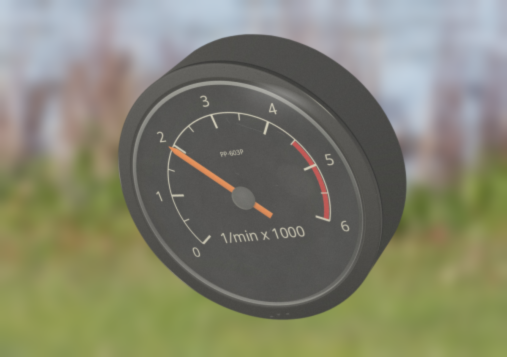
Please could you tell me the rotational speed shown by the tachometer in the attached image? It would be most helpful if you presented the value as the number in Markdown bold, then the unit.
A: **2000** rpm
